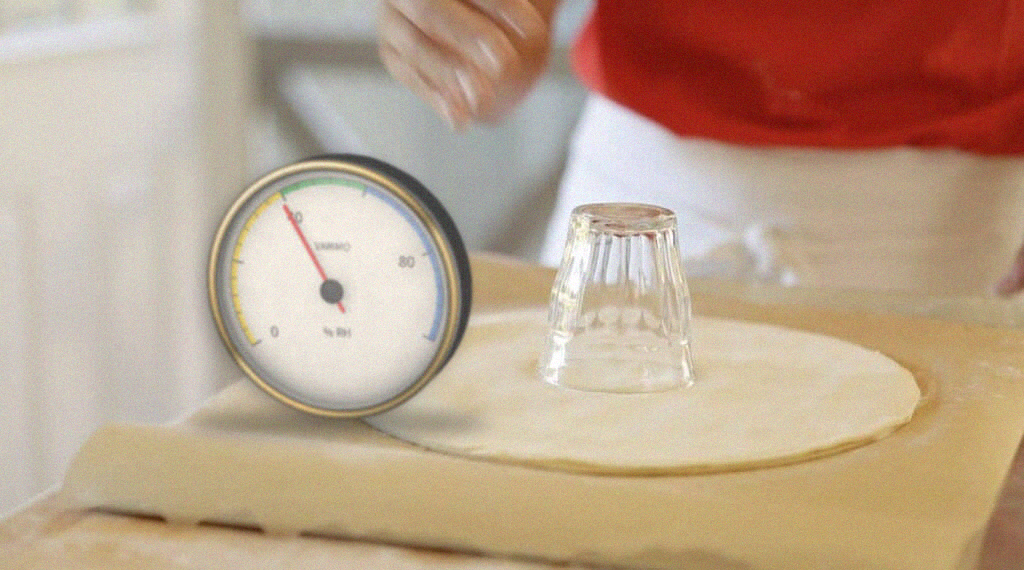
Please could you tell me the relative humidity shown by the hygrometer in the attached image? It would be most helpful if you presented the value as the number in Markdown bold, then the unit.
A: **40** %
